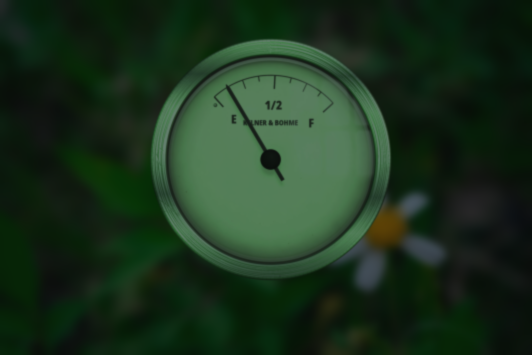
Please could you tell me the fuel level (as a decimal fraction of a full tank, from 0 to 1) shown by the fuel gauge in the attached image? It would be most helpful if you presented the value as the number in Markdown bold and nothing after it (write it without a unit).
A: **0.125**
